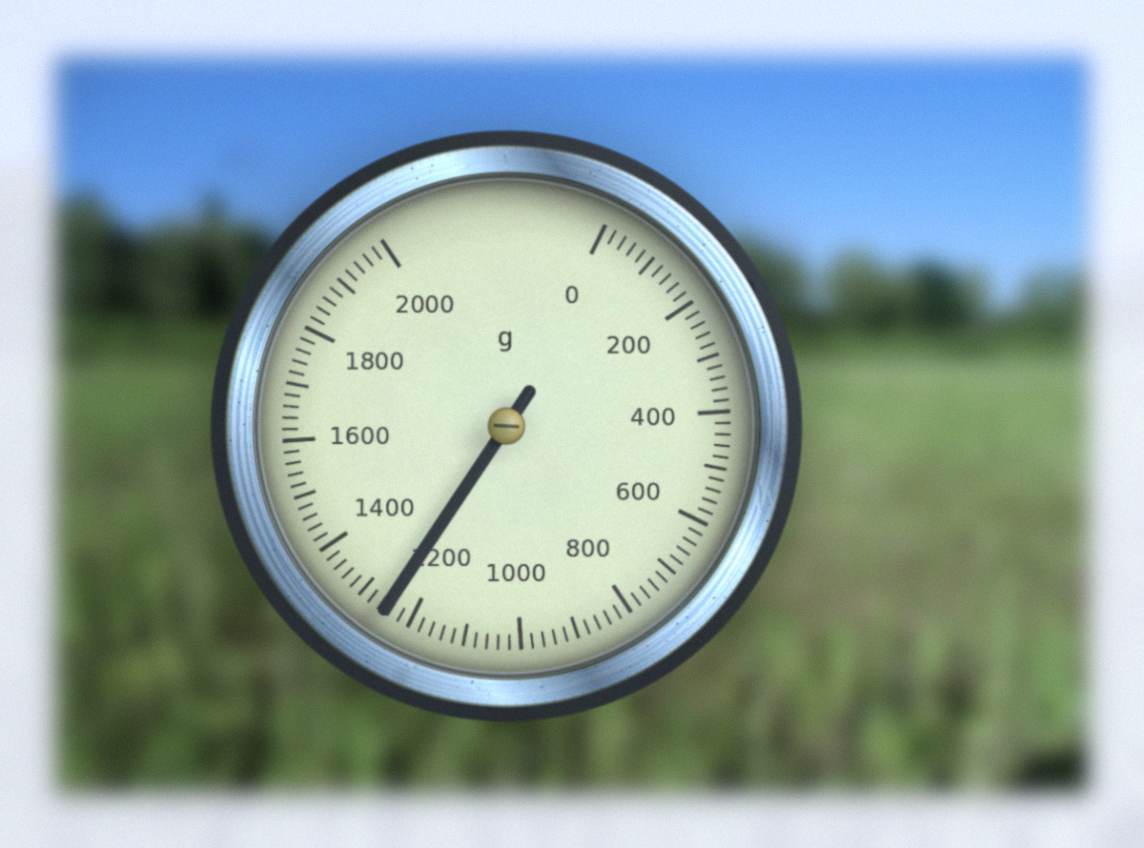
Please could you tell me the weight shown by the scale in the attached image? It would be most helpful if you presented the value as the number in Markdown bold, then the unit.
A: **1250** g
